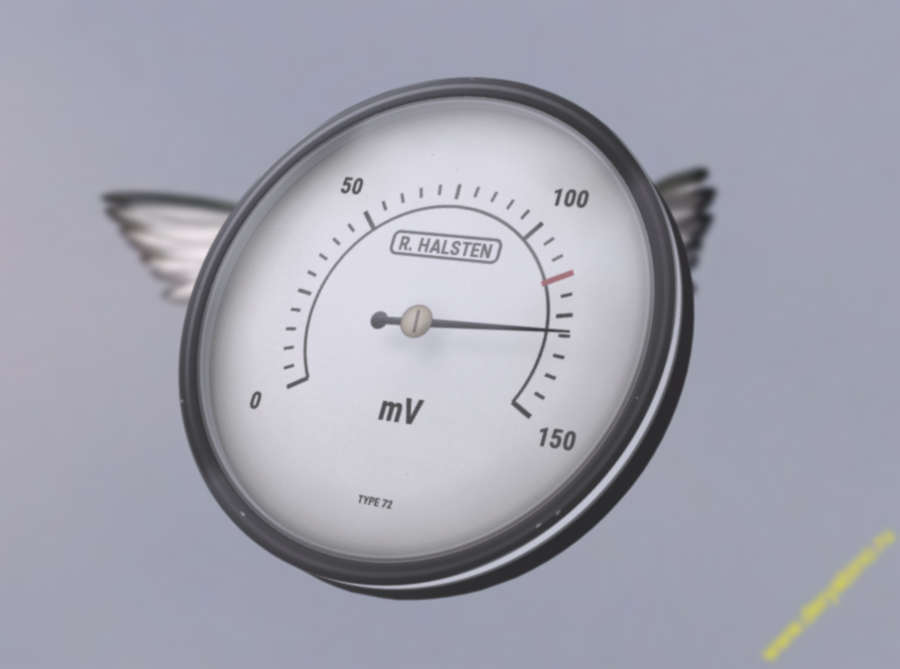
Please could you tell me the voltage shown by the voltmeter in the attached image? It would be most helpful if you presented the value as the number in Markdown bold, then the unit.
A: **130** mV
